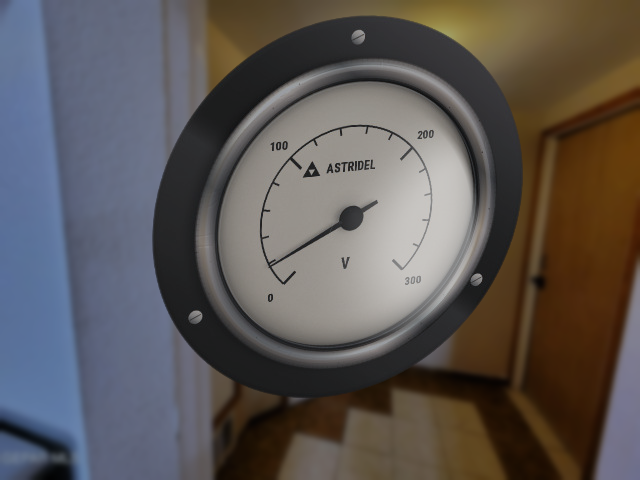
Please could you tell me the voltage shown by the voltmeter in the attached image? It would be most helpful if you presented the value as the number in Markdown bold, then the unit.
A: **20** V
